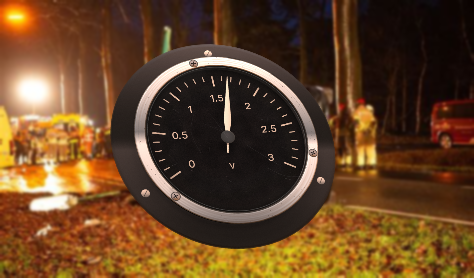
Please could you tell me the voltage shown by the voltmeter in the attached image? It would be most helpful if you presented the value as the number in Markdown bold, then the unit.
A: **1.65** V
